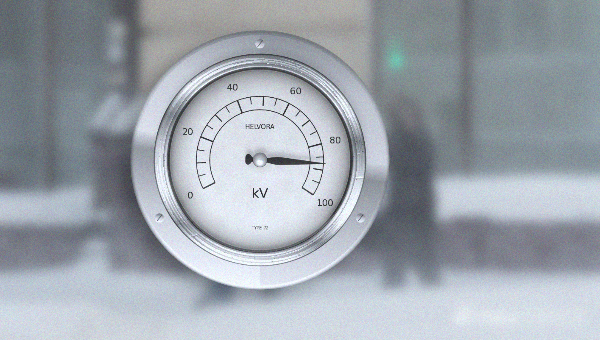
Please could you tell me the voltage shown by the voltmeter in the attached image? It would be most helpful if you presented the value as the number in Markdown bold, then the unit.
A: **87.5** kV
